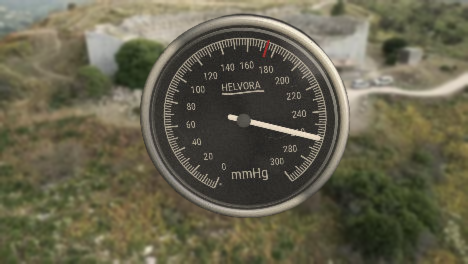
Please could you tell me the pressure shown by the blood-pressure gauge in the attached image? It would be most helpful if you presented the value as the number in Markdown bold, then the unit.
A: **260** mmHg
